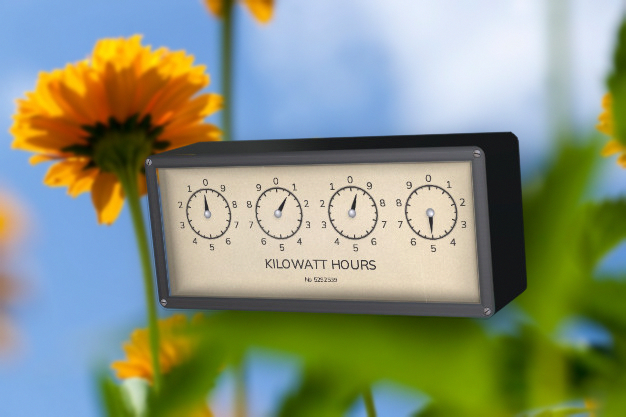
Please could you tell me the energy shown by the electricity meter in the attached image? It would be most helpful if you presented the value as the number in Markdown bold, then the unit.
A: **95** kWh
